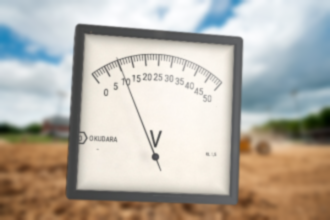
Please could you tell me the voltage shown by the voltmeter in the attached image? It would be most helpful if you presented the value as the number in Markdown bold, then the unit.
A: **10** V
